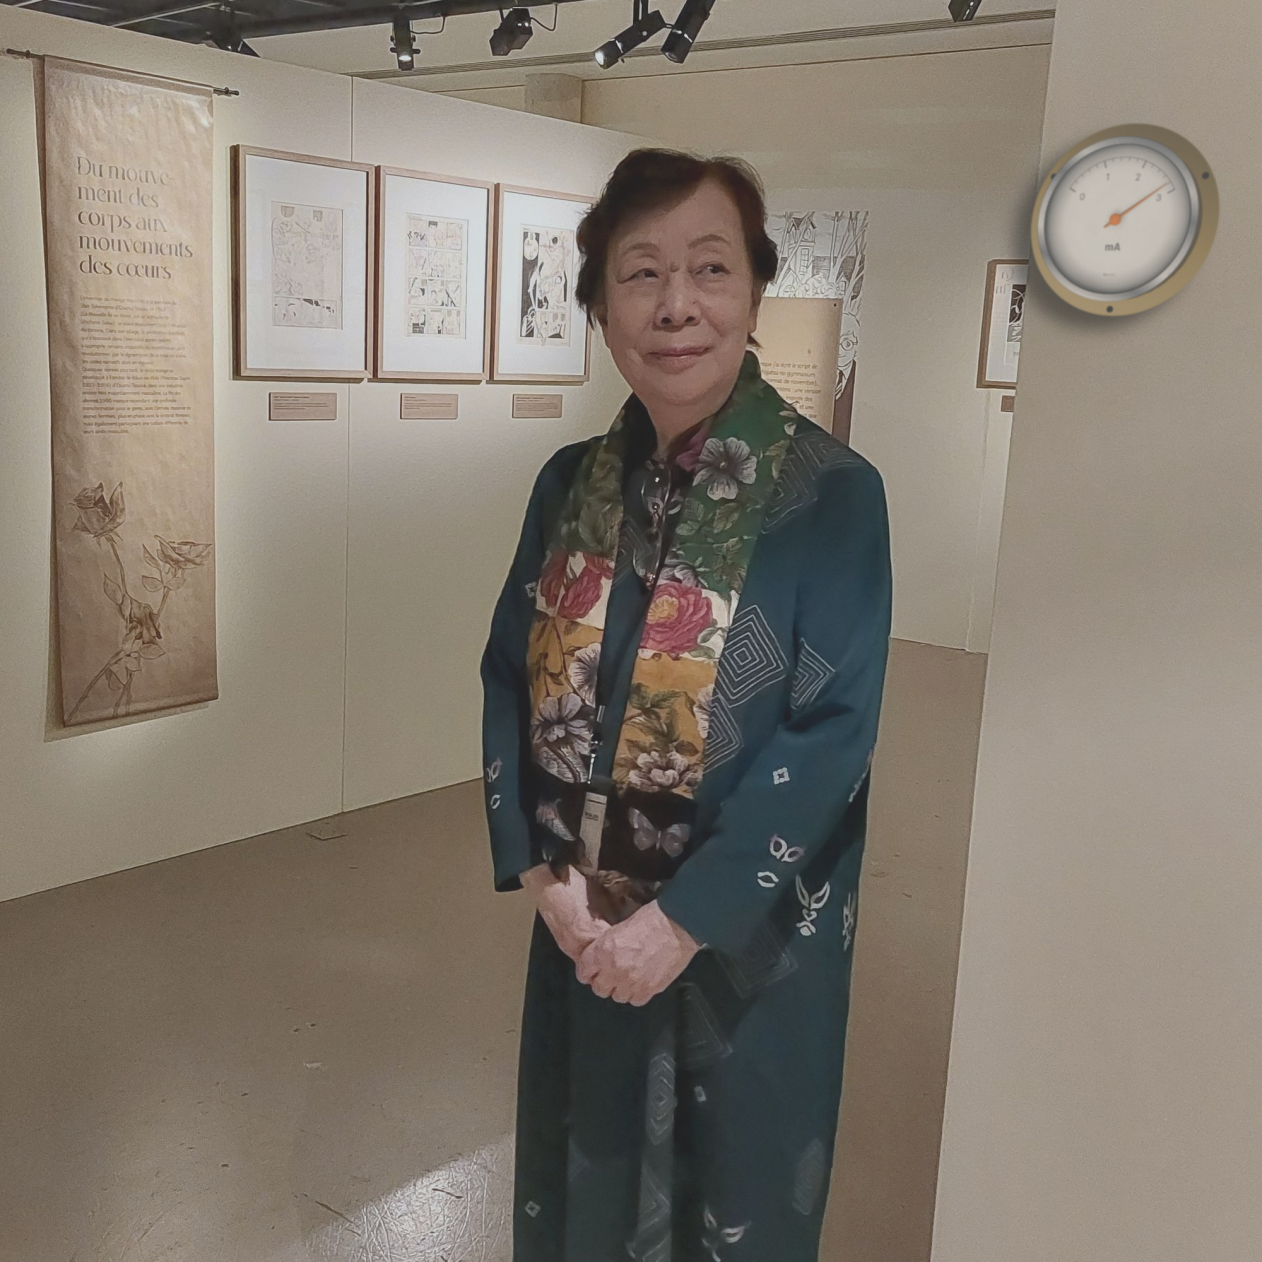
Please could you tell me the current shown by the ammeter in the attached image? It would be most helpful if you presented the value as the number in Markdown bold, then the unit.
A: **2.8** mA
